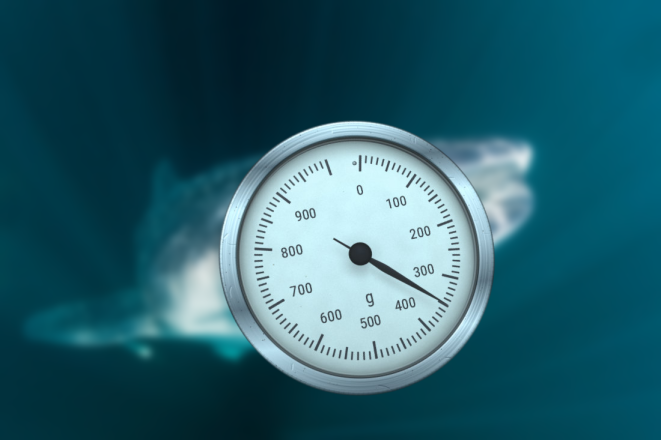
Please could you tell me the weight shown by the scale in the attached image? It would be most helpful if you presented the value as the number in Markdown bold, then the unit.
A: **350** g
